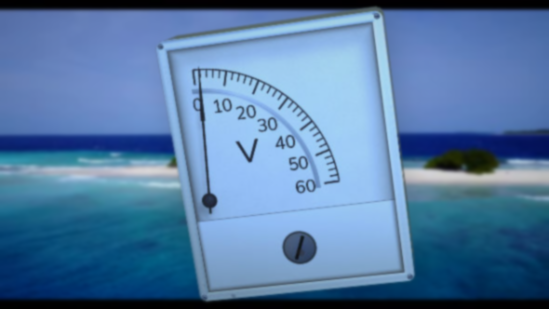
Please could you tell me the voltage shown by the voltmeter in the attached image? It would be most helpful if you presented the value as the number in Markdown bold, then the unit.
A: **2** V
